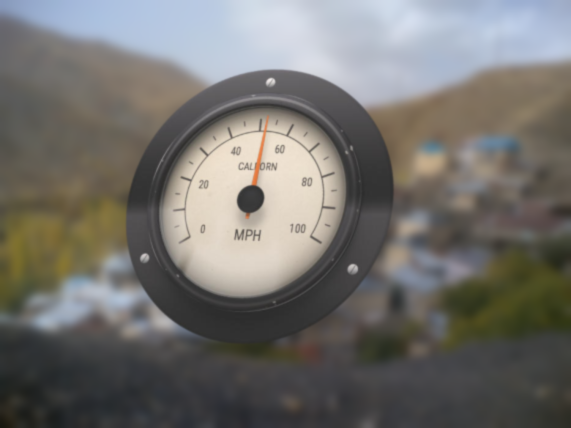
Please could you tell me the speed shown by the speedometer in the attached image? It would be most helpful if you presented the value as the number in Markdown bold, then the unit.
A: **52.5** mph
